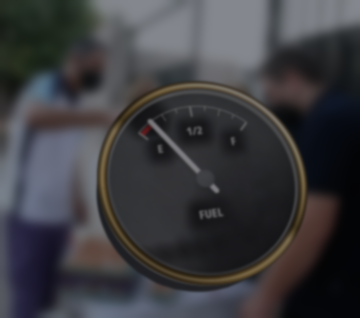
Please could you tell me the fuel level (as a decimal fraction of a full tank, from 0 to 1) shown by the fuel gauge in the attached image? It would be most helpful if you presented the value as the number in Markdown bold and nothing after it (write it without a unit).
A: **0.125**
